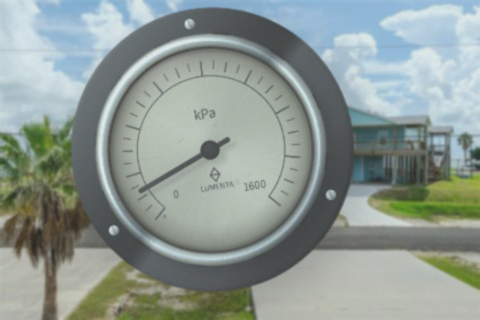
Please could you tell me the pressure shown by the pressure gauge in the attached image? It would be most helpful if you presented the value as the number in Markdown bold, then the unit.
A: **125** kPa
